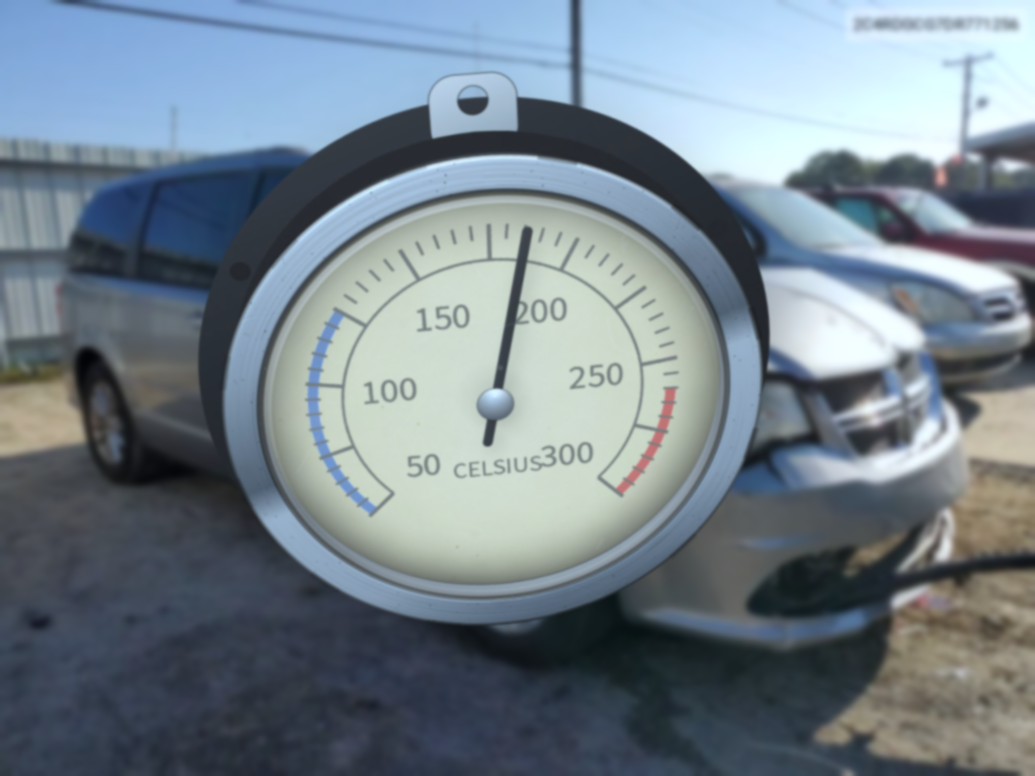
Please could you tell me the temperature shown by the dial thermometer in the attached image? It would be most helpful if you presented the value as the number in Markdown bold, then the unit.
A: **185** °C
